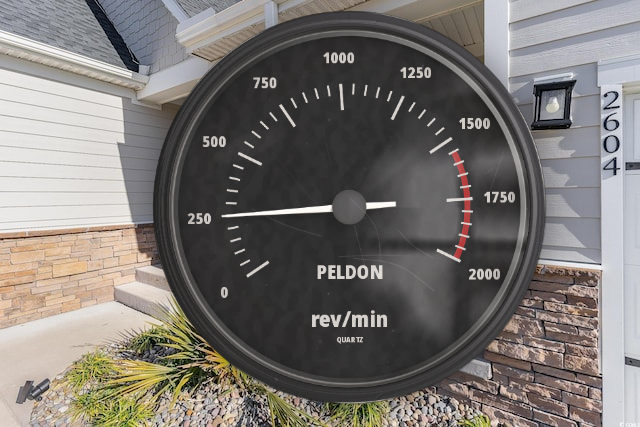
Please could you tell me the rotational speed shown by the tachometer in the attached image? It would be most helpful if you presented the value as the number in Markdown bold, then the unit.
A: **250** rpm
